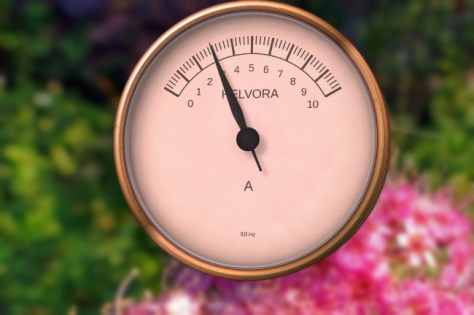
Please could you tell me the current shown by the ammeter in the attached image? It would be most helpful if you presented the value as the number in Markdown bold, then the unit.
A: **3** A
